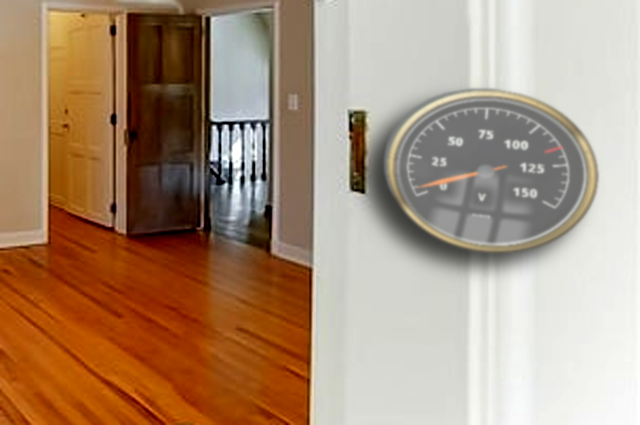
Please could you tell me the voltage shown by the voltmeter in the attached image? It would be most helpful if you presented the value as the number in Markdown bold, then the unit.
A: **5** V
